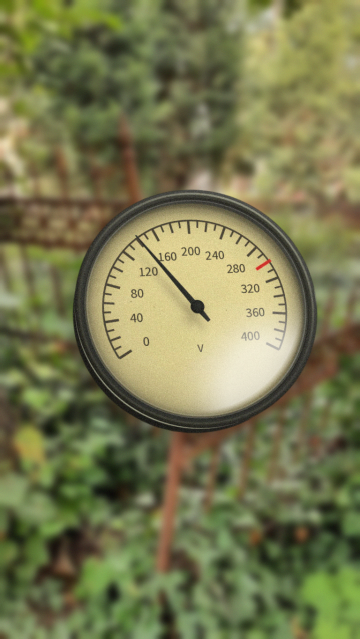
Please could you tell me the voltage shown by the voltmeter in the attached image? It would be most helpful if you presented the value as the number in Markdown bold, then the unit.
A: **140** V
